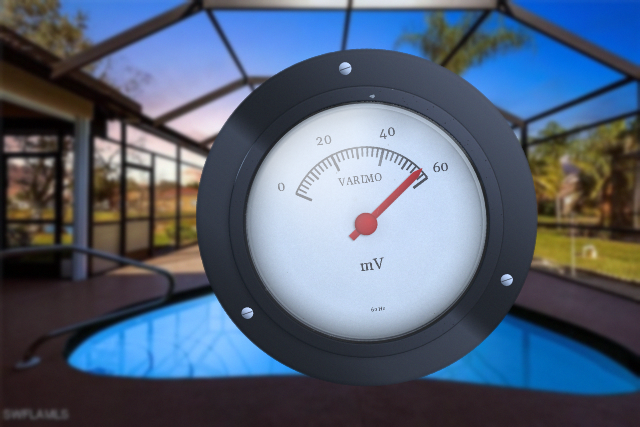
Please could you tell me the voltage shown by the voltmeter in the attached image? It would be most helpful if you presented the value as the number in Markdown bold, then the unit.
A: **56** mV
